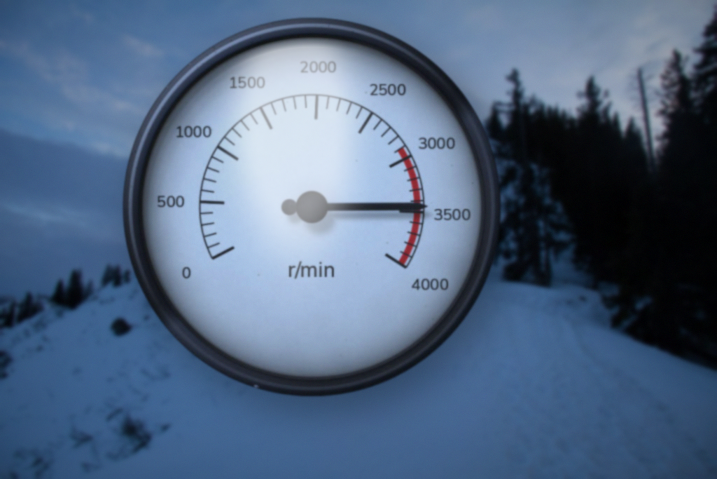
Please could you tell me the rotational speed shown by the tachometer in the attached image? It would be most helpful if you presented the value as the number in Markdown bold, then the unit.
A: **3450** rpm
